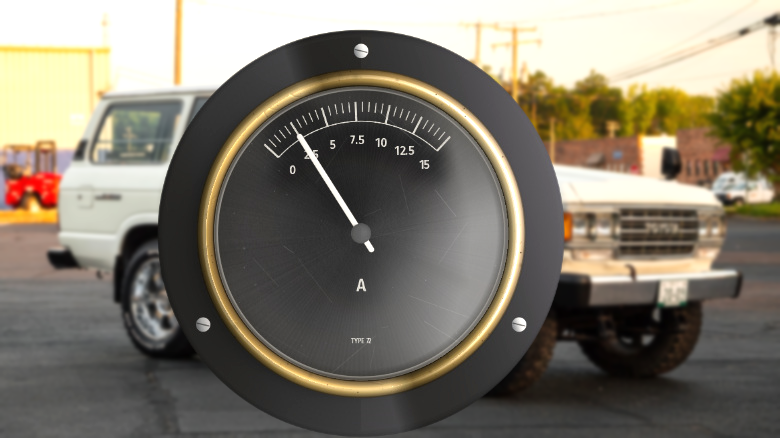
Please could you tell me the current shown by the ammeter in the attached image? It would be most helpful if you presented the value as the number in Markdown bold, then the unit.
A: **2.5** A
